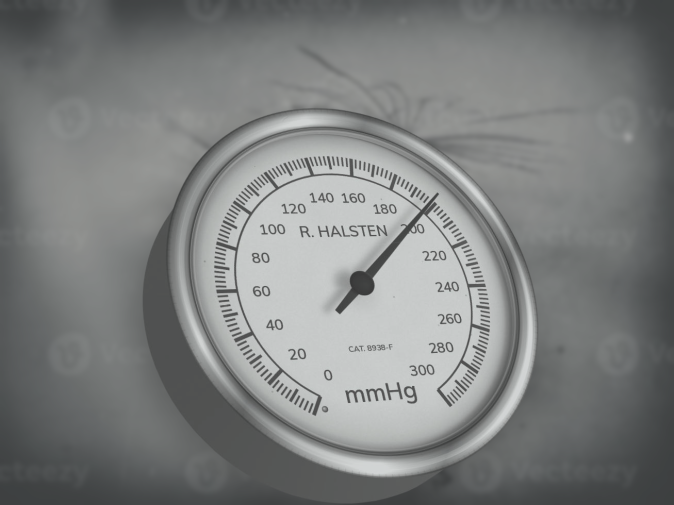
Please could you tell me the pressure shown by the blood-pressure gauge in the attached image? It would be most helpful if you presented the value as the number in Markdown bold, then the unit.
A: **198** mmHg
